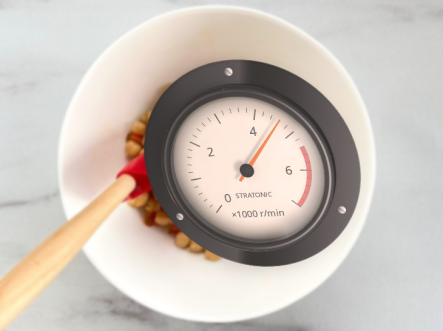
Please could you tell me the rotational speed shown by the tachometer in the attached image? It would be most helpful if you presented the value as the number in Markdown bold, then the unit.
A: **4600** rpm
